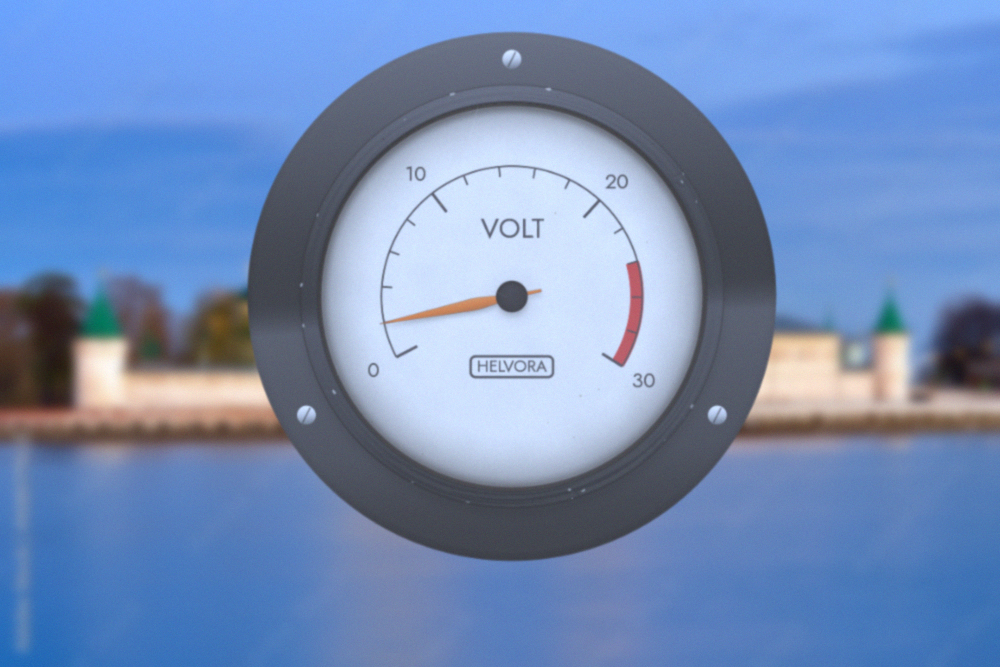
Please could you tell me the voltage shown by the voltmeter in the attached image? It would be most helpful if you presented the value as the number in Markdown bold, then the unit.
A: **2** V
